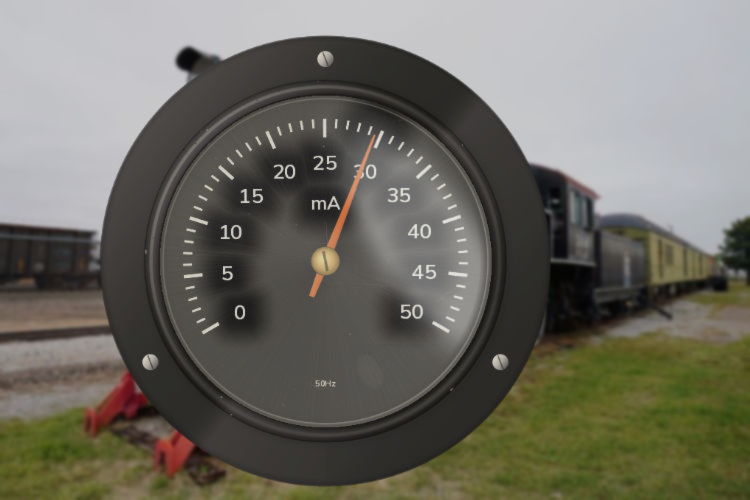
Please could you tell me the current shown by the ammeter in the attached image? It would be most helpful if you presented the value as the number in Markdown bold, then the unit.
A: **29.5** mA
